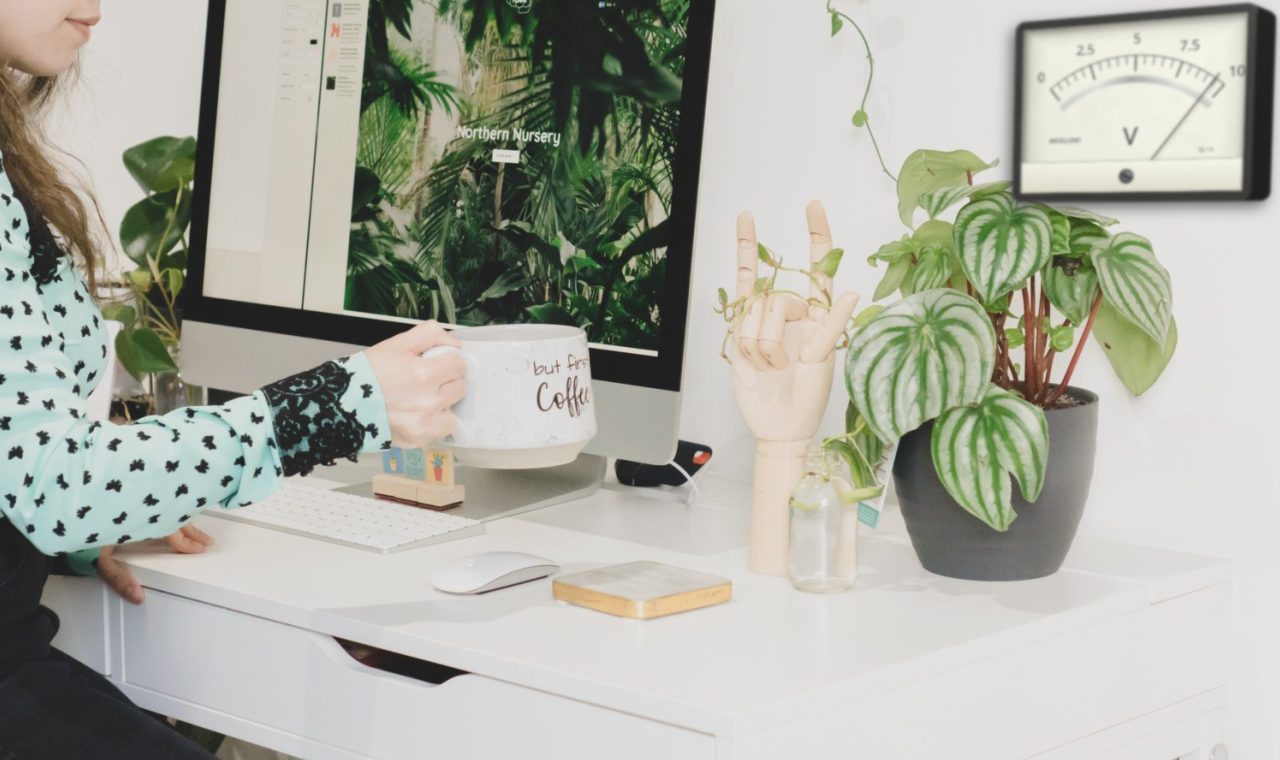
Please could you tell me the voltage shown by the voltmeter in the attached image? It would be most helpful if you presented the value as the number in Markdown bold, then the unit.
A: **9.5** V
